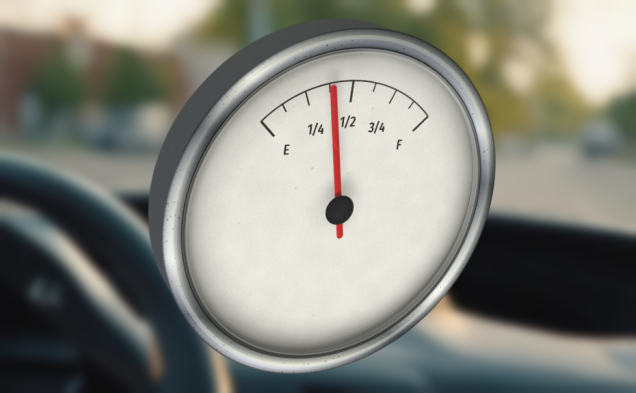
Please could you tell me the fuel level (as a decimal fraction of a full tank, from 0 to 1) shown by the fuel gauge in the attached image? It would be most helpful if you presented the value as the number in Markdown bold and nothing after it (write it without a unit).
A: **0.375**
